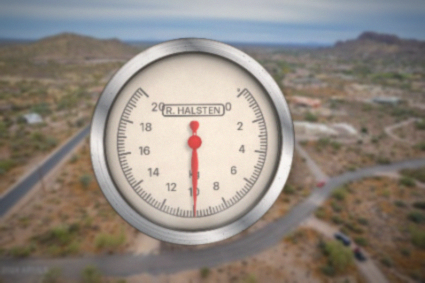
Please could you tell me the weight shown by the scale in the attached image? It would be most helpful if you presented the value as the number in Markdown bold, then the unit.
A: **10** kg
